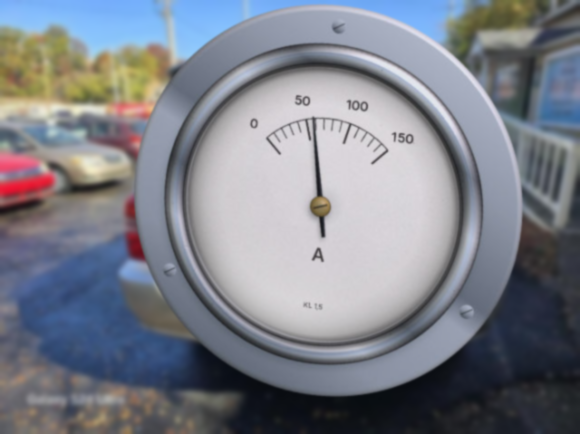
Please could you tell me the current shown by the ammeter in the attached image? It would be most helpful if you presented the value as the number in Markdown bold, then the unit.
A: **60** A
